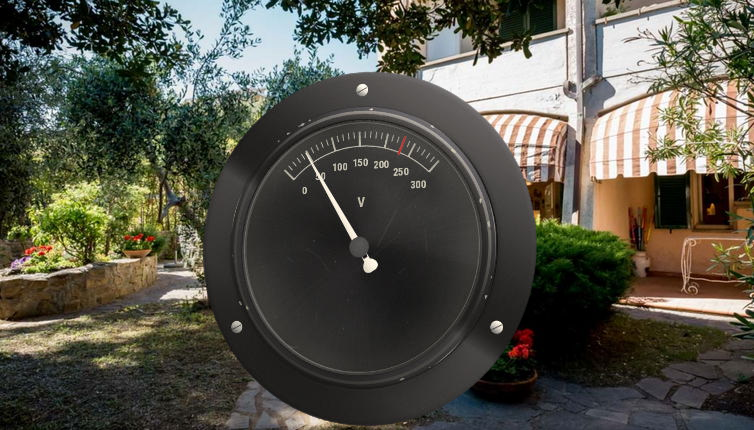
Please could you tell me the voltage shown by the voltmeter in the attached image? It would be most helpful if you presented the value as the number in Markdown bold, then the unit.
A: **50** V
